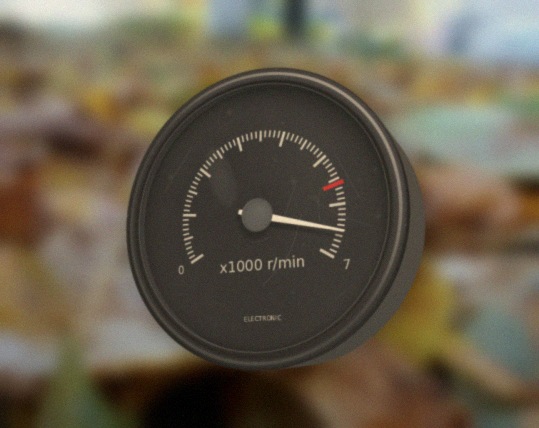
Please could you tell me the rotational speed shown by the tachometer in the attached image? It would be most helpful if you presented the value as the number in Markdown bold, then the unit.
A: **6500** rpm
